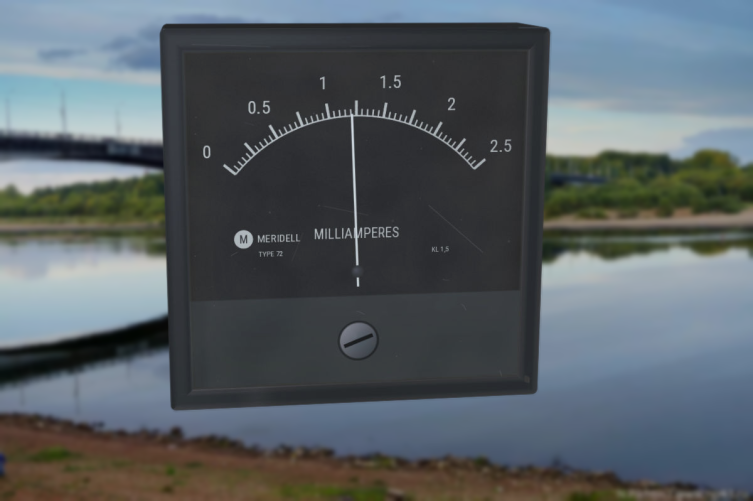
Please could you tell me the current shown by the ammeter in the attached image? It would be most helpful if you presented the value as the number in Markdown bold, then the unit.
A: **1.2** mA
